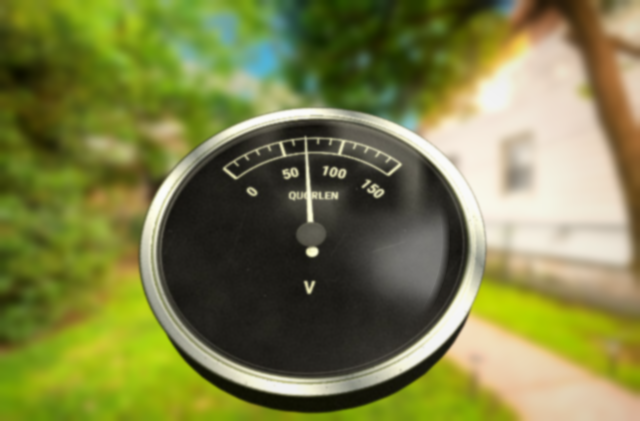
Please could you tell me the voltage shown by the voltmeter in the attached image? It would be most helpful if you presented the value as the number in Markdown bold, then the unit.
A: **70** V
